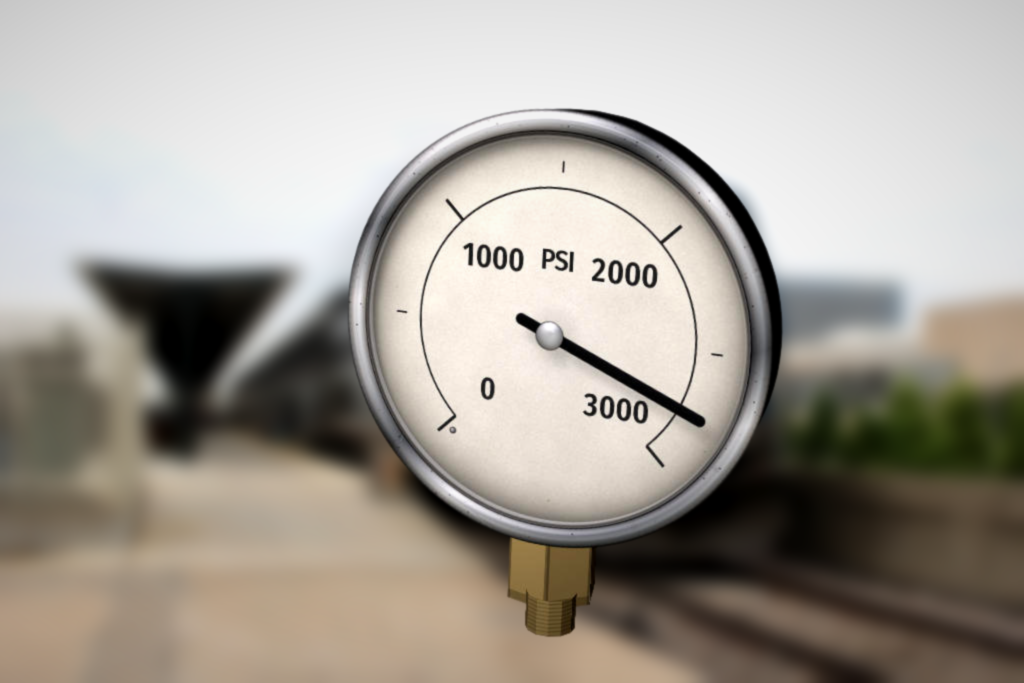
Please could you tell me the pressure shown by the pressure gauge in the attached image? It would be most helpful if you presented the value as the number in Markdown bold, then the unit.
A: **2750** psi
